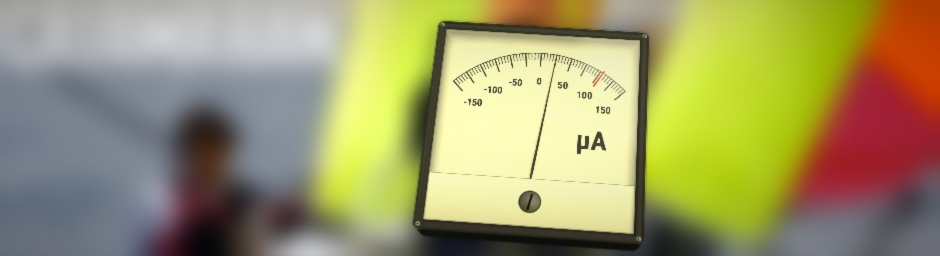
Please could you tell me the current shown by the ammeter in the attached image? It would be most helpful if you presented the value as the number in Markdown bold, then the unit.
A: **25** µA
